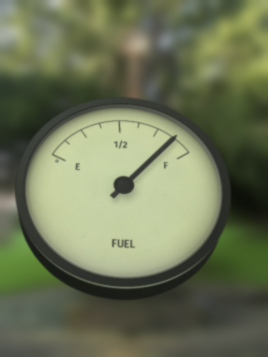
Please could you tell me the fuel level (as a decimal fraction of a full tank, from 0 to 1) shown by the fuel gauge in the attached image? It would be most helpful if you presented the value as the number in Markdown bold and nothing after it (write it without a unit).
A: **0.875**
